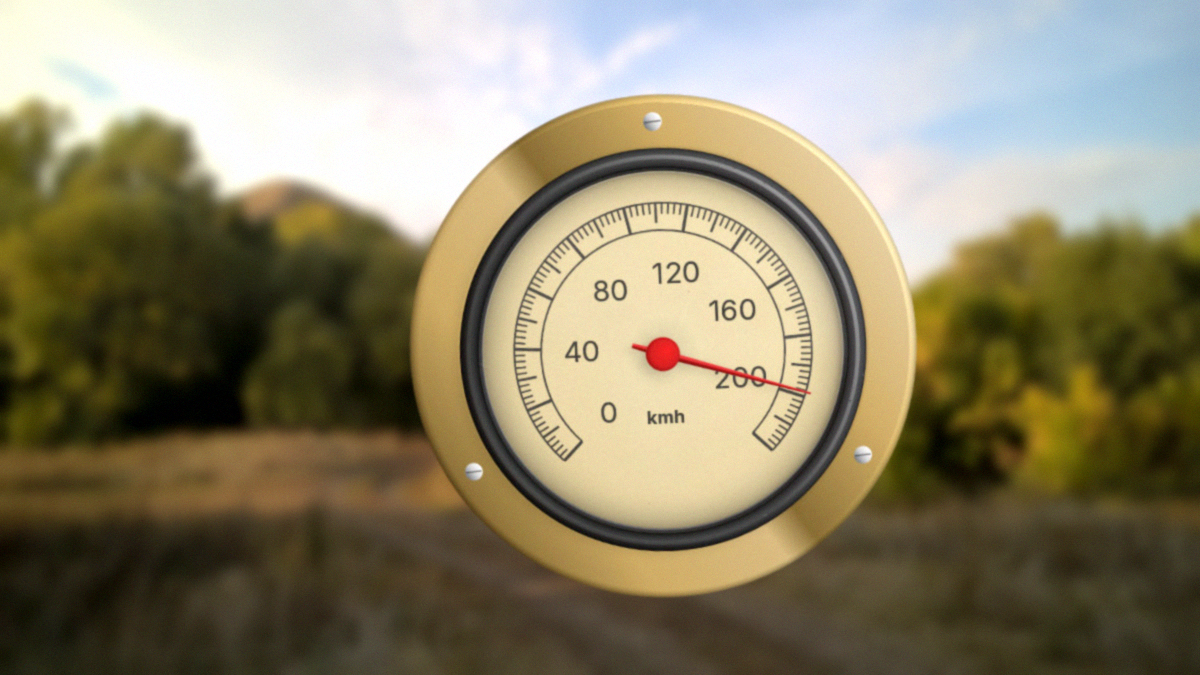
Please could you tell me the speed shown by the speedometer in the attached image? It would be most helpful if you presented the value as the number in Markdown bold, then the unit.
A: **198** km/h
